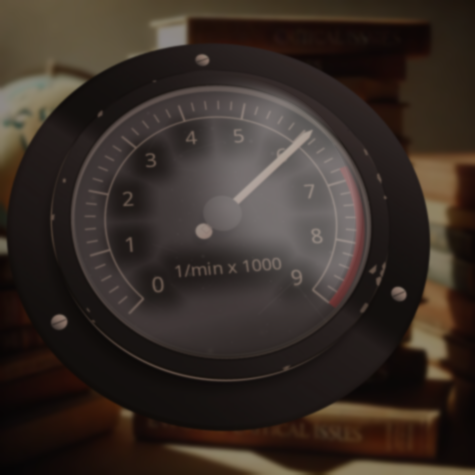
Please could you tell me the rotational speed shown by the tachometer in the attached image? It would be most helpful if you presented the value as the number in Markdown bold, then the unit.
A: **6100** rpm
